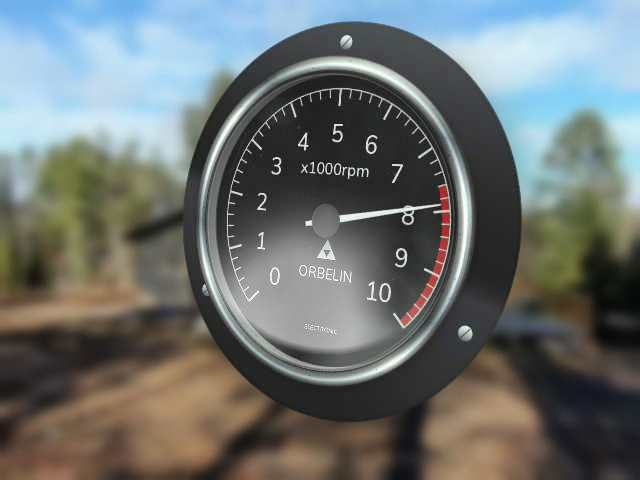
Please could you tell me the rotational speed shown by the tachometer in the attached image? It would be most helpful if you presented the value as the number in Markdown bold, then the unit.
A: **7900** rpm
